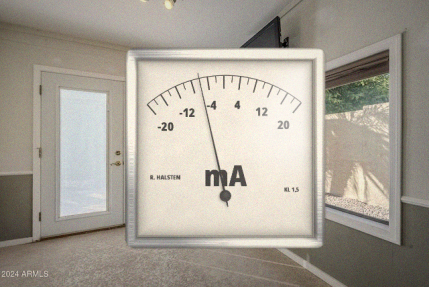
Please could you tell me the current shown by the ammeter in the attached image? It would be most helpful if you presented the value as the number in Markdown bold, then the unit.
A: **-6** mA
